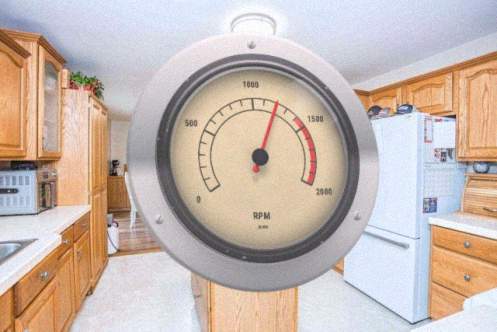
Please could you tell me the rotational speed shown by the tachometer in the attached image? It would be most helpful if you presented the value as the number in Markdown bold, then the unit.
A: **1200** rpm
